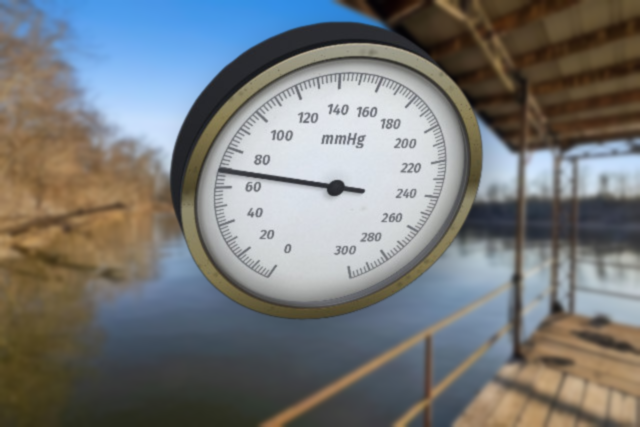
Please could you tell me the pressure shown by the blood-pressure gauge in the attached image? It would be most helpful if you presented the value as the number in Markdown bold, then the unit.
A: **70** mmHg
